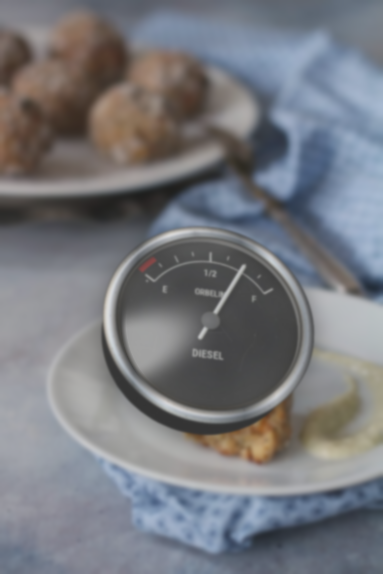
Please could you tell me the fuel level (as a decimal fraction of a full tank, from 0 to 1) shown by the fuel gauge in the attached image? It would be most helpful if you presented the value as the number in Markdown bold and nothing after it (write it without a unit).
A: **0.75**
